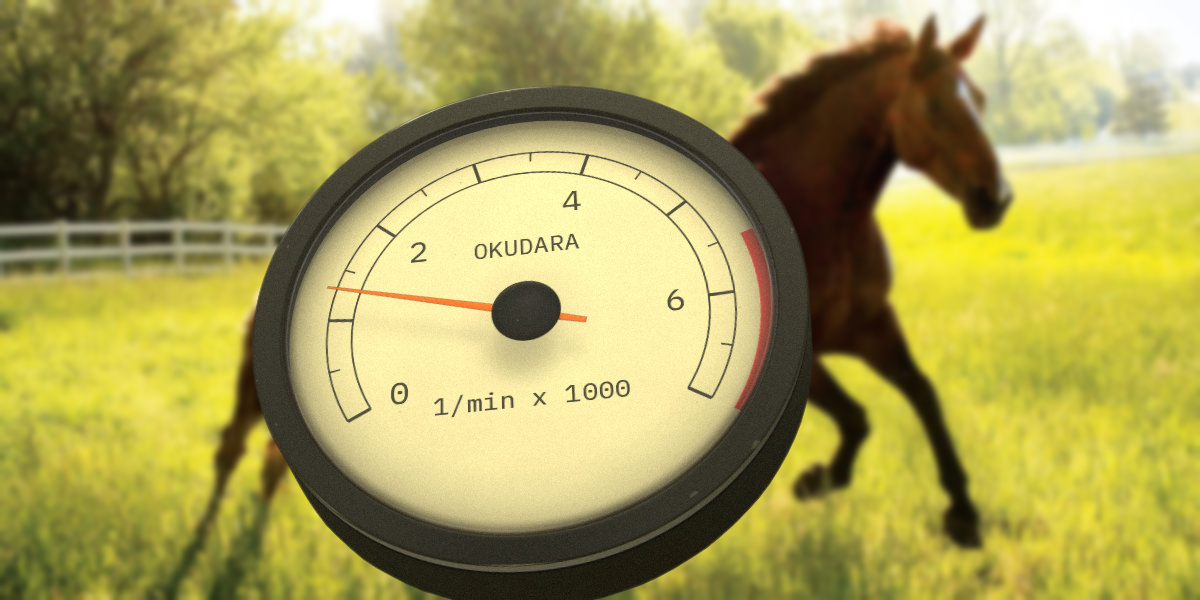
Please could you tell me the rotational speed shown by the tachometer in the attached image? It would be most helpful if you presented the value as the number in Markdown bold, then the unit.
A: **1250** rpm
